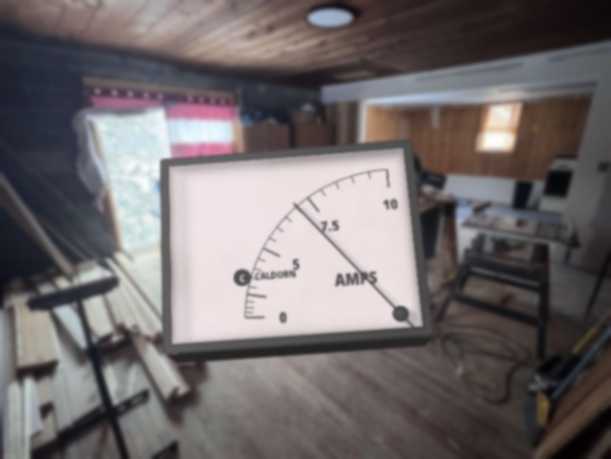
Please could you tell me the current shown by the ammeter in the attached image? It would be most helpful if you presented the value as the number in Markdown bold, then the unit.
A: **7** A
